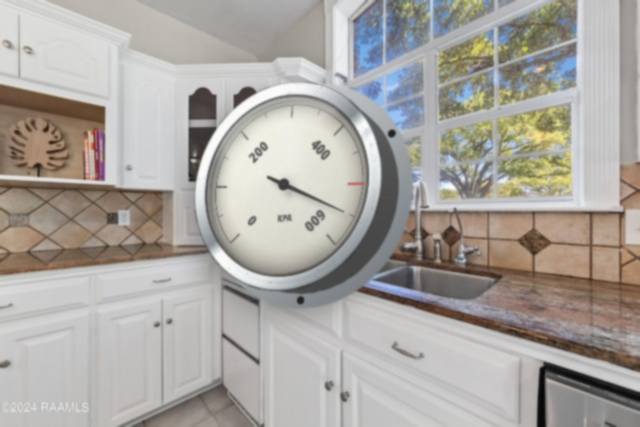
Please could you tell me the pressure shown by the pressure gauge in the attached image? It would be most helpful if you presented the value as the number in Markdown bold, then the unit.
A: **550** kPa
